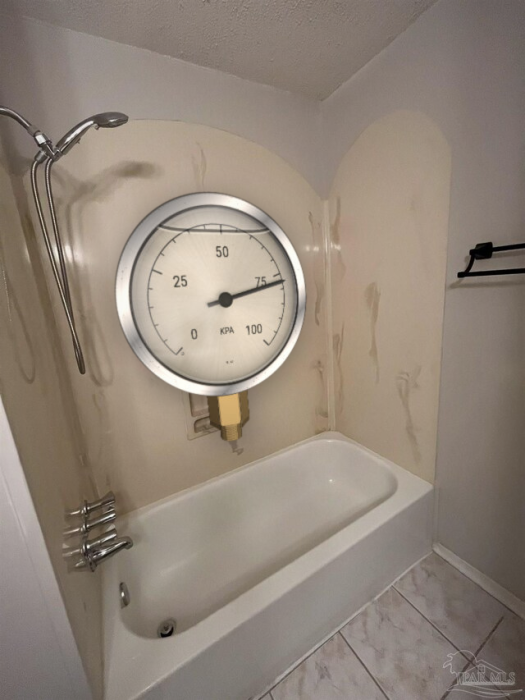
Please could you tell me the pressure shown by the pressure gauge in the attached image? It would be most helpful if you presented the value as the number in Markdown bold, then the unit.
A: **77.5** kPa
